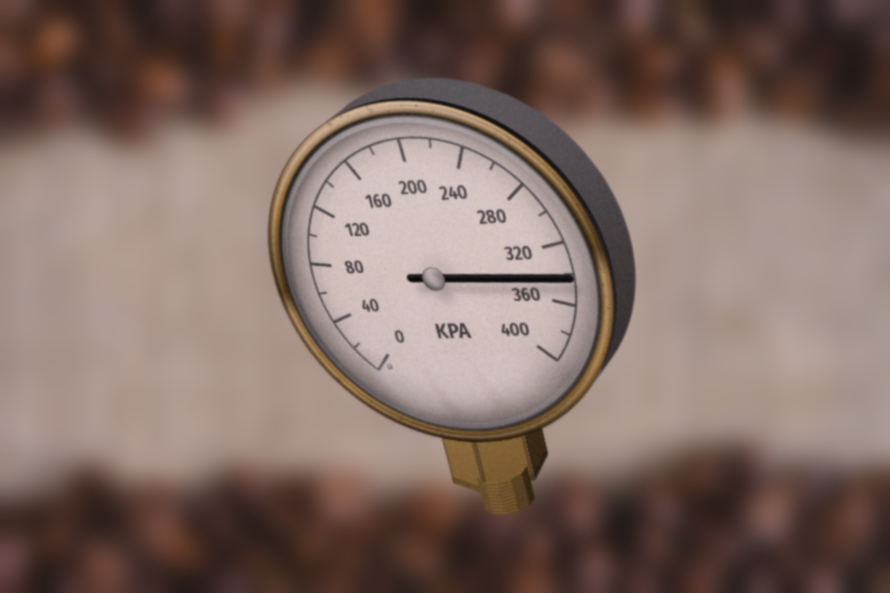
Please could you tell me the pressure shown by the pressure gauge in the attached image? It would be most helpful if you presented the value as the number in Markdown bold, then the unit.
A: **340** kPa
